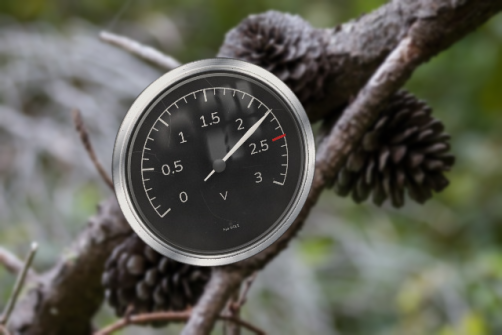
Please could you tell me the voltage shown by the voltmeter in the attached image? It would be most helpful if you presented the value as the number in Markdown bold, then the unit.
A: **2.2** V
